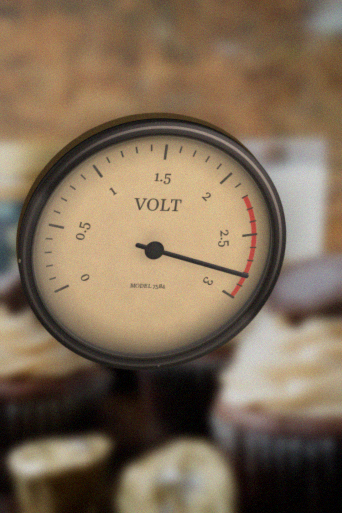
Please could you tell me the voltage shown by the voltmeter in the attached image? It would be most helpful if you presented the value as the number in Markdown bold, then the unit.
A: **2.8** V
